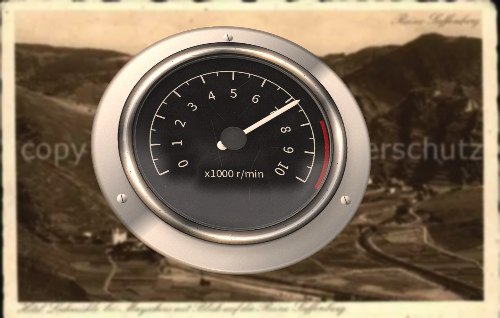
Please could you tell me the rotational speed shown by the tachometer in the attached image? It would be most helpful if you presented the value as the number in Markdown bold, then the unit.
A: **7250** rpm
